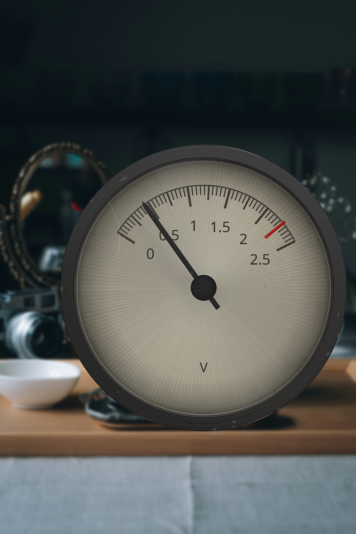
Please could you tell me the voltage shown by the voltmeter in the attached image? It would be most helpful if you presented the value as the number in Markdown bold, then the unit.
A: **0.45** V
